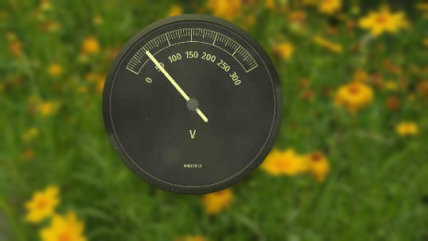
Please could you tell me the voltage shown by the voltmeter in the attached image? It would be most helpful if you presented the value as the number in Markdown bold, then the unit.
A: **50** V
